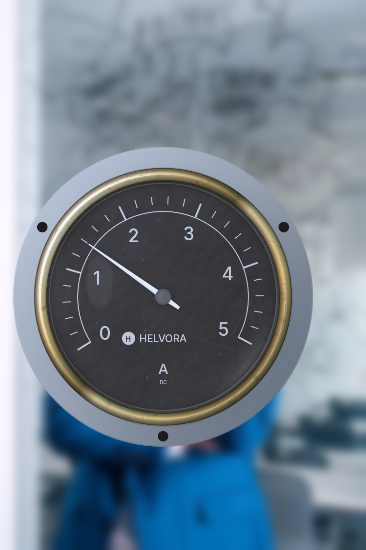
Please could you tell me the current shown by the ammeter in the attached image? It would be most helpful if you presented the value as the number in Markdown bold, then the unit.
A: **1.4** A
